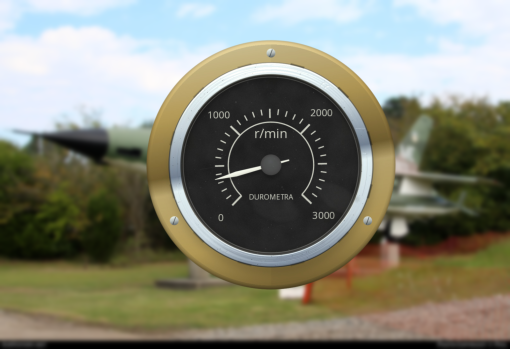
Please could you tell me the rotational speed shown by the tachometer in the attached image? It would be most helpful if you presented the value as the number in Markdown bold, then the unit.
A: **350** rpm
